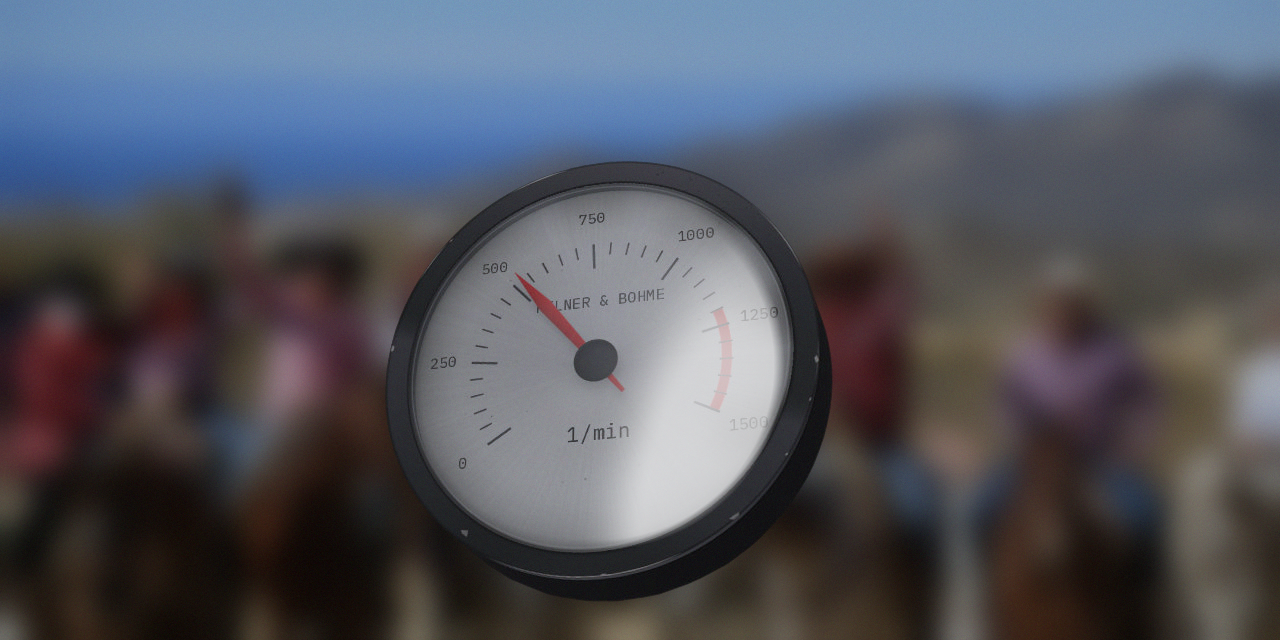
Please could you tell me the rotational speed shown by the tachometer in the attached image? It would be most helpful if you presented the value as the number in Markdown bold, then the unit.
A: **525** rpm
